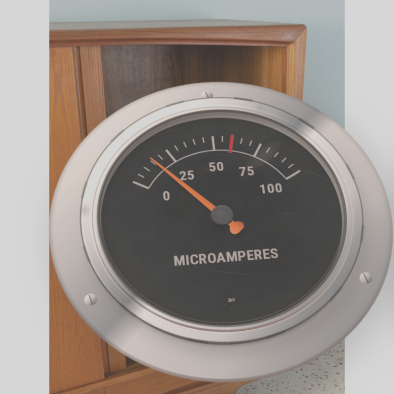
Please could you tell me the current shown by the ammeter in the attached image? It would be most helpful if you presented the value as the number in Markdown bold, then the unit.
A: **15** µA
